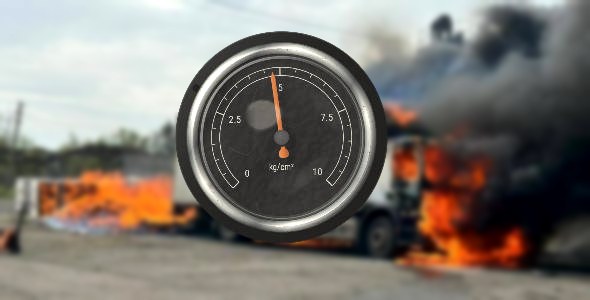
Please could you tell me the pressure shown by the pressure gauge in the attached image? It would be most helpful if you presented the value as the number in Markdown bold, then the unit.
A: **4.75** kg/cm²
